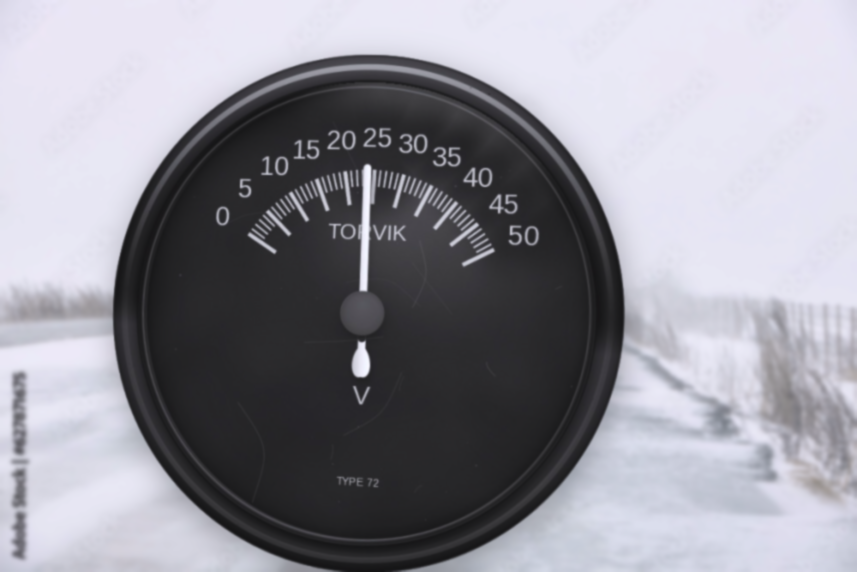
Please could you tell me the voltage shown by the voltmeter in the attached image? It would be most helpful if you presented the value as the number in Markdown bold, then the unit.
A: **24** V
